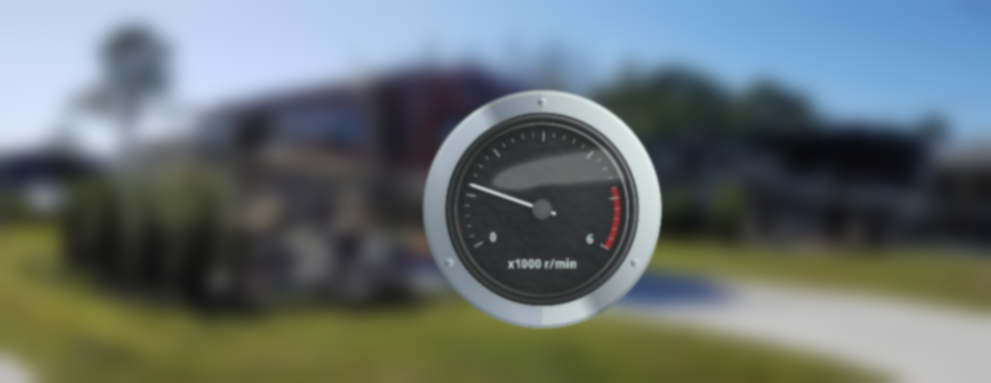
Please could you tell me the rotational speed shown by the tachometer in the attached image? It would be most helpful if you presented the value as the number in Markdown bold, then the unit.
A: **1200** rpm
